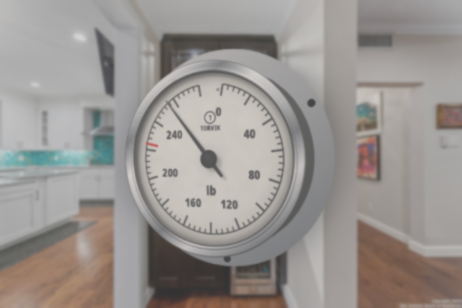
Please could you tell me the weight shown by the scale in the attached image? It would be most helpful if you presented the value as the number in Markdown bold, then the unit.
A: **256** lb
